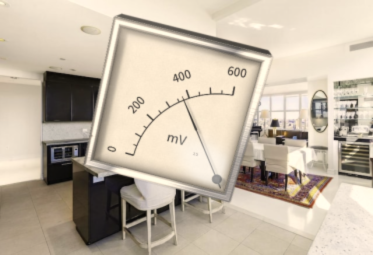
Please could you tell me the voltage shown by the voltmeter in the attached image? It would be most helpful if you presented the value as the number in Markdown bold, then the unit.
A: **375** mV
